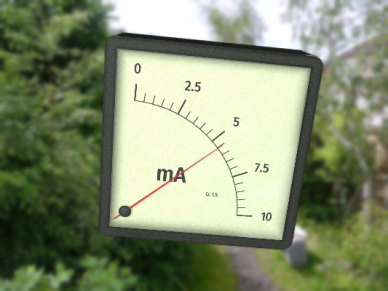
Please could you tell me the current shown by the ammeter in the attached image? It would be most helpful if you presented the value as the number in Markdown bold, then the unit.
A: **5.5** mA
